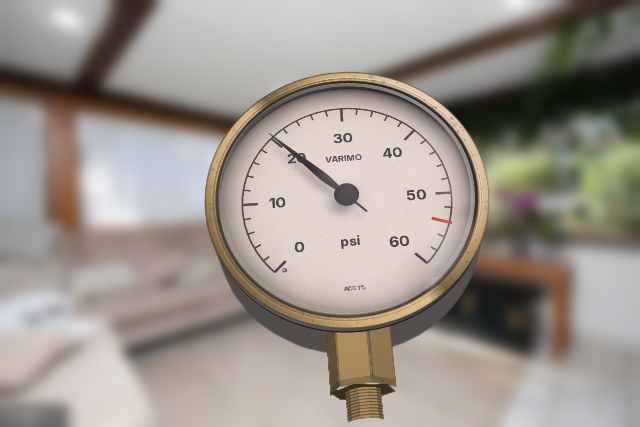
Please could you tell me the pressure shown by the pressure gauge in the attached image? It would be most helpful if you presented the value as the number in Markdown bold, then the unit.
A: **20** psi
